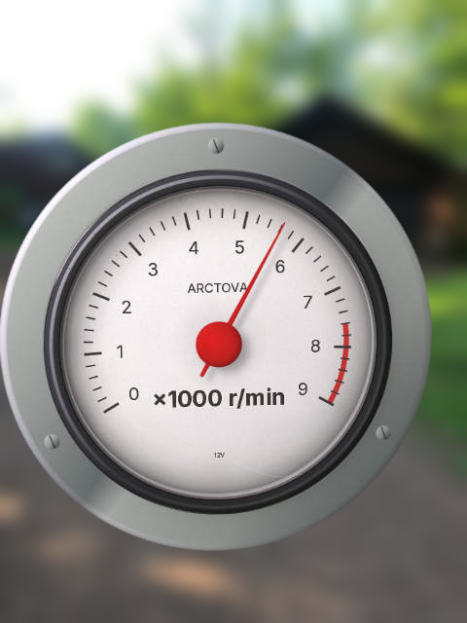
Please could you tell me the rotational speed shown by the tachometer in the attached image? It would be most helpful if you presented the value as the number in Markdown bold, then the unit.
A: **5600** rpm
